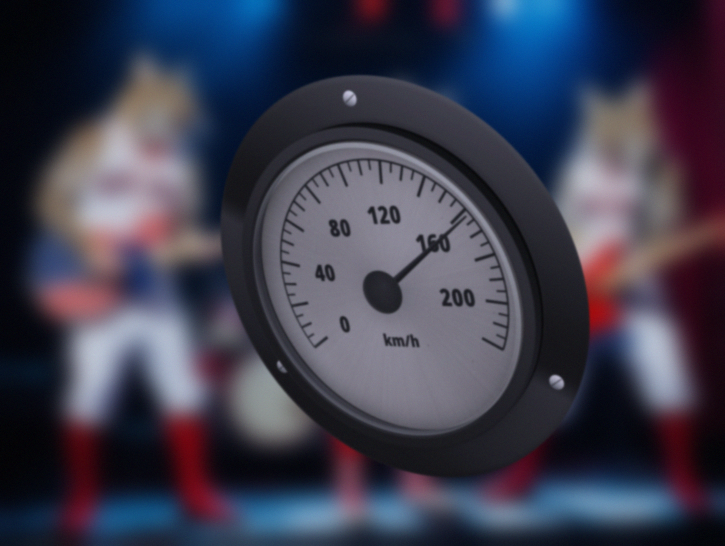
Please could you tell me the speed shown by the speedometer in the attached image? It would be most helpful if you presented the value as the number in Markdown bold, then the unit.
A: **162.5** km/h
